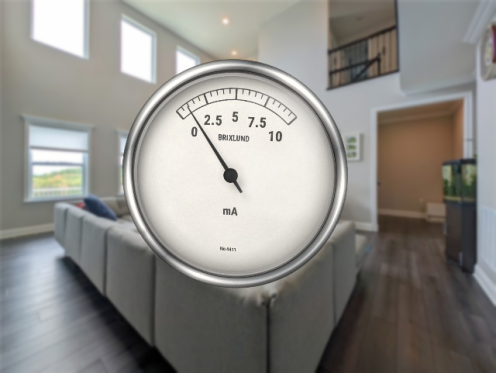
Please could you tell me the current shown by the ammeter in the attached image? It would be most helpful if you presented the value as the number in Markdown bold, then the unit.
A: **1** mA
